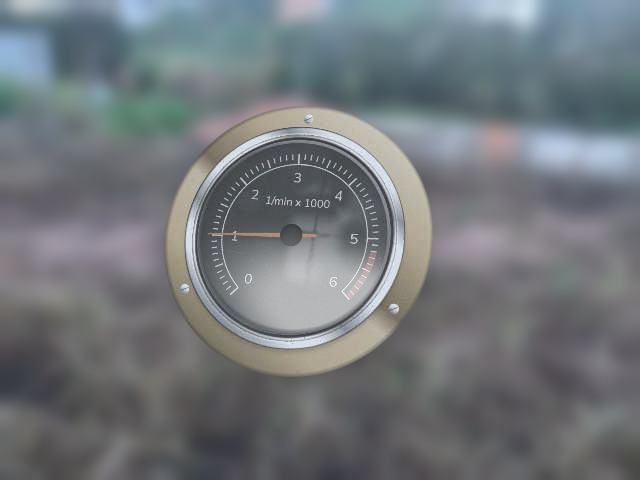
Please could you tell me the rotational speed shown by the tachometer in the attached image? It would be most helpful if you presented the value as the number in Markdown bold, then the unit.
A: **1000** rpm
